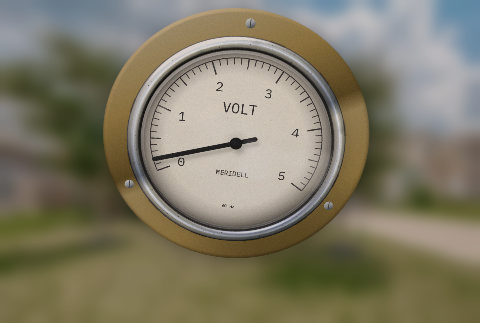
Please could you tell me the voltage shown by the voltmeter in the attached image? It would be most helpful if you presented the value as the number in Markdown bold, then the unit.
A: **0.2** V
